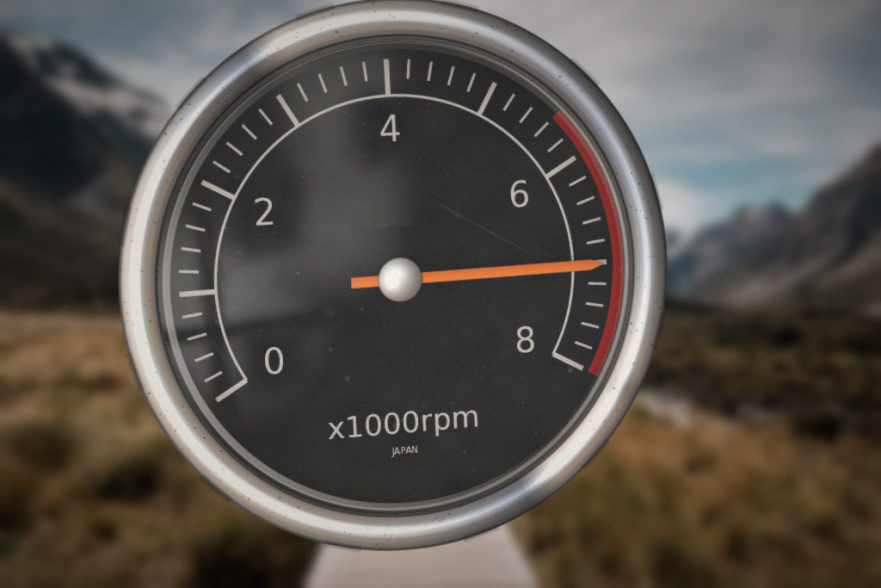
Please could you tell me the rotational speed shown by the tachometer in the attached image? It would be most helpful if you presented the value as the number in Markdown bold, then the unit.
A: **7000** rpm
